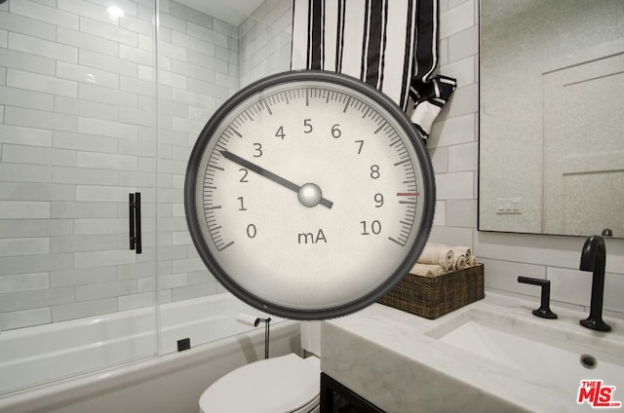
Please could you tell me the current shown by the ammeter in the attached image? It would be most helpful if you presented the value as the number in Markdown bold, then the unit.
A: **2.4** mA
